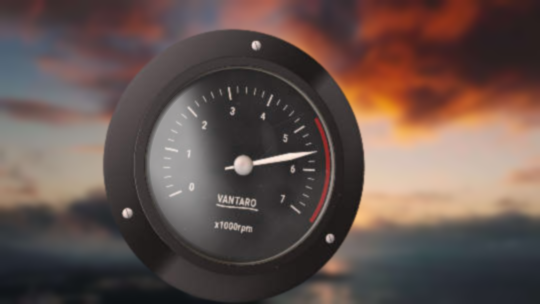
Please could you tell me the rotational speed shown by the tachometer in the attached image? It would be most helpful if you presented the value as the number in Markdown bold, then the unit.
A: **5600** rpm
